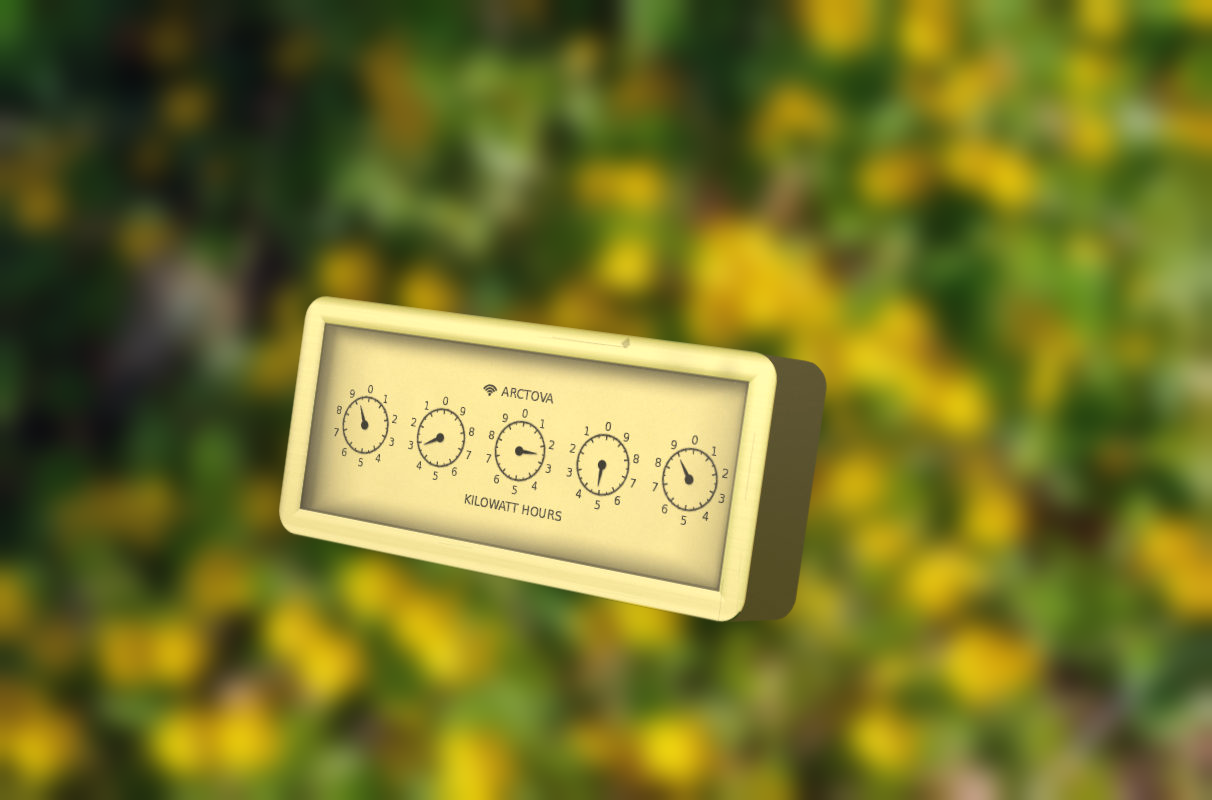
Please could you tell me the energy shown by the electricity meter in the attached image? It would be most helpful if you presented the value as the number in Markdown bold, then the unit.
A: **93249** kWh
